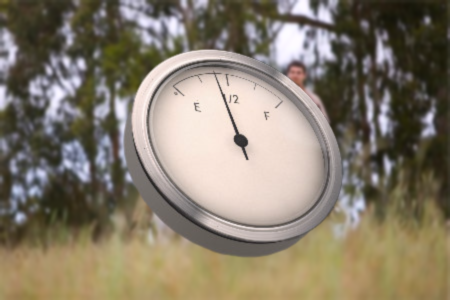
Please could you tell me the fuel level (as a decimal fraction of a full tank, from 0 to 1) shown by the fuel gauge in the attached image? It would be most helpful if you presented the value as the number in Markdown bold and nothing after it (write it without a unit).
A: **0.375**
